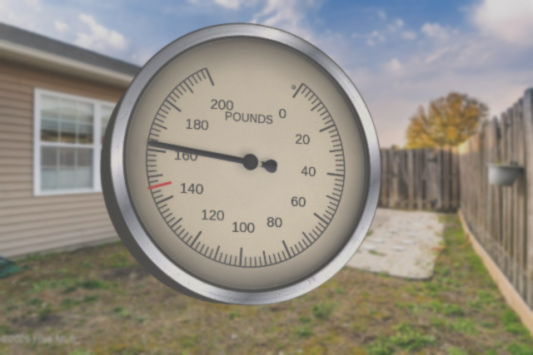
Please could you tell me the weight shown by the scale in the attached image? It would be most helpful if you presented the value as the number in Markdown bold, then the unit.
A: **162** lb
